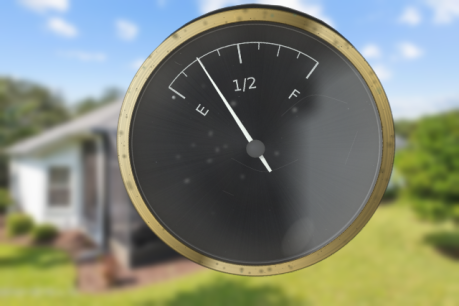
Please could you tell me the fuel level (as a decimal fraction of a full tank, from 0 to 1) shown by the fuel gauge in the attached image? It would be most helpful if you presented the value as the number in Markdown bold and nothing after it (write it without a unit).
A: **0.25**
